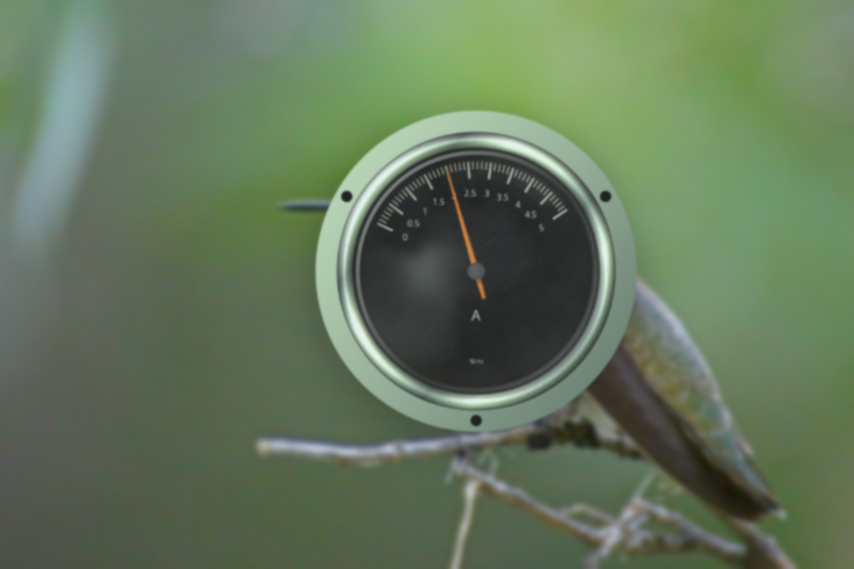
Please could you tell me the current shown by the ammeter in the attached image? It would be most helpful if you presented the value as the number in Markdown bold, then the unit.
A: **2** A
